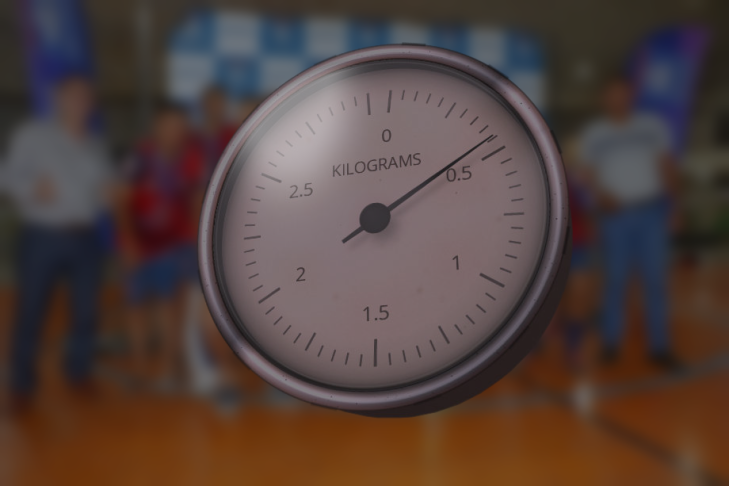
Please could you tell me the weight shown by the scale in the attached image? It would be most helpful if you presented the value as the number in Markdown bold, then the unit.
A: **0.45** kg
